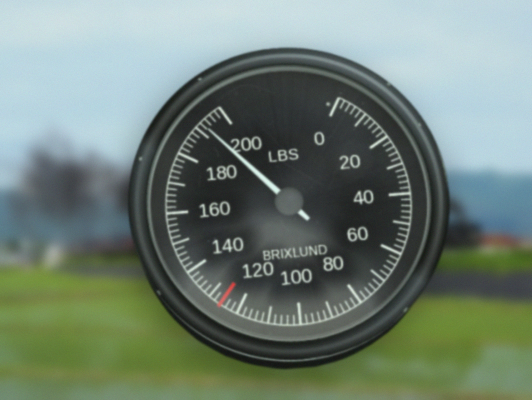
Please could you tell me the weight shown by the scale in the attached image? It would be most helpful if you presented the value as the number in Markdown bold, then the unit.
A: **192** lb
